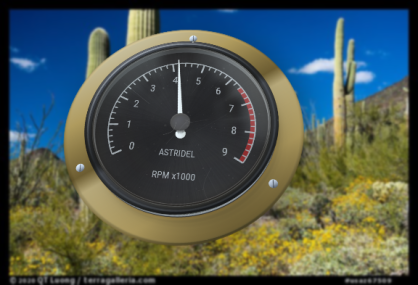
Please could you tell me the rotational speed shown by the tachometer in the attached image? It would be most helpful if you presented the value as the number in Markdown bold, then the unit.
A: **4200** rpm
